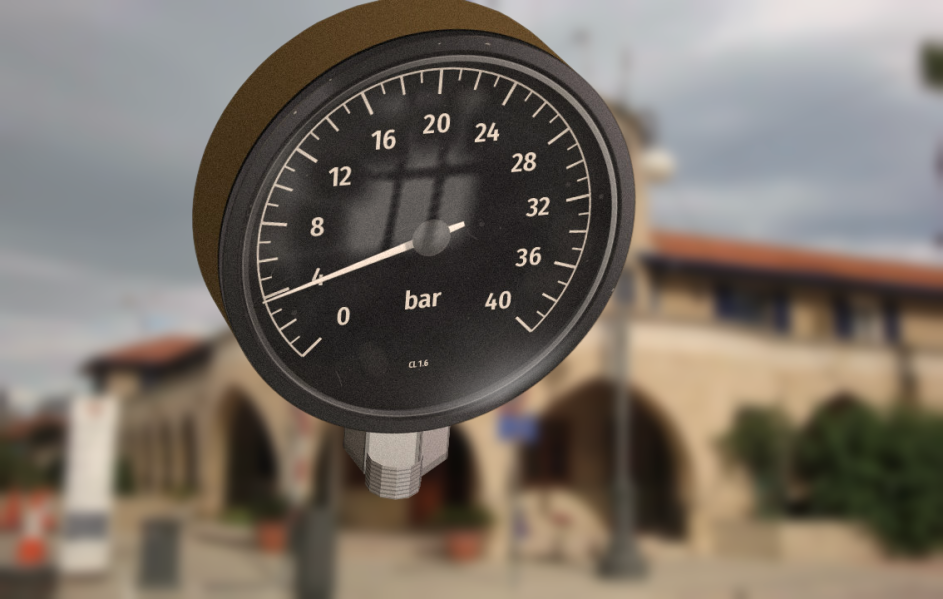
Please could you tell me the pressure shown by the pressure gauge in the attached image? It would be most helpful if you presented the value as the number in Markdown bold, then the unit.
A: **4** bar
